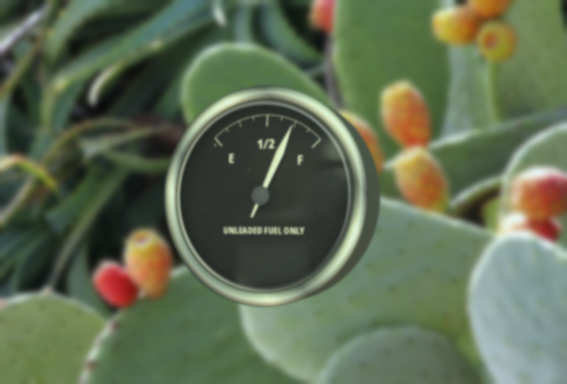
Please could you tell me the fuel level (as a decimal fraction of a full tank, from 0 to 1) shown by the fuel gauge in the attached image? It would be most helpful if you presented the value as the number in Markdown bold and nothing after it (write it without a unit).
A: **0.75**
